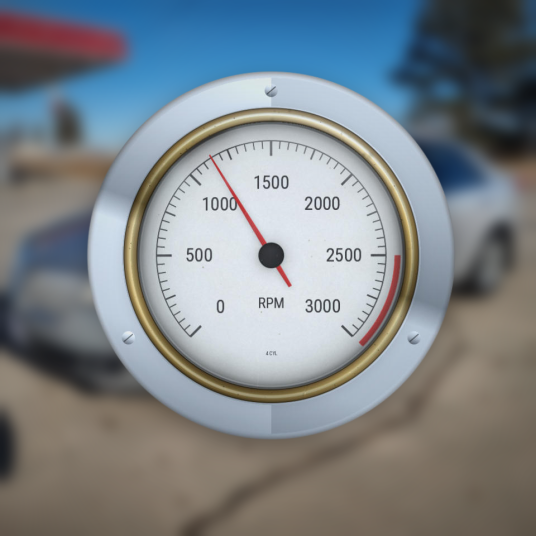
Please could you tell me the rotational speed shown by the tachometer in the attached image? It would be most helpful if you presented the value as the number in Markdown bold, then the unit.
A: **1150** rpm
